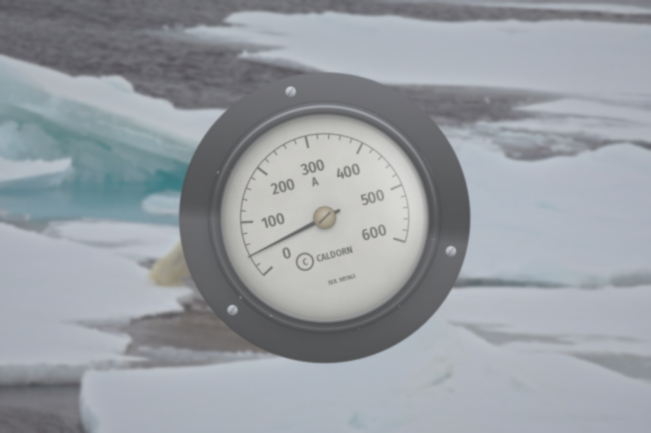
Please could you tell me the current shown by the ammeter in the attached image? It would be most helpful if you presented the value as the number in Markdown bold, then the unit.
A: **40** A
